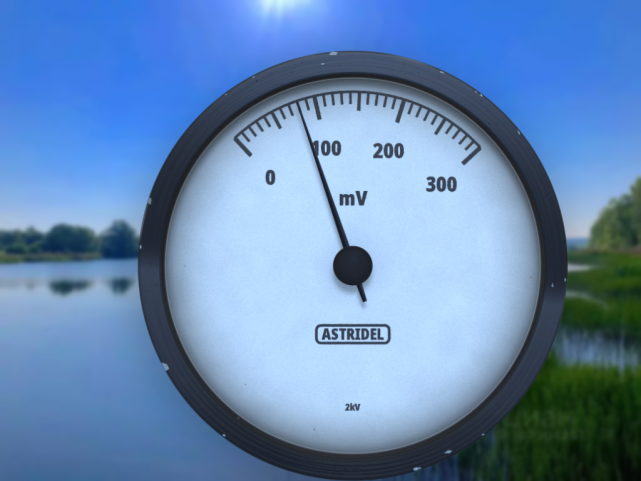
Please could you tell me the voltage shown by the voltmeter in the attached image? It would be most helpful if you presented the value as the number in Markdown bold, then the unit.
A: **80** mV
